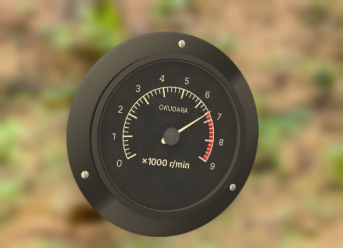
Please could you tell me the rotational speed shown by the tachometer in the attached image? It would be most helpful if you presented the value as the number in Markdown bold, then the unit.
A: **6600** rpm
